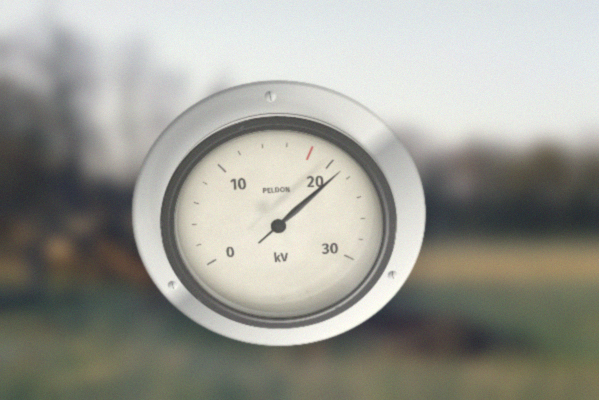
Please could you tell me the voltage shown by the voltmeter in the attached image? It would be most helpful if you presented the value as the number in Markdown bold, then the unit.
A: **21** kV
